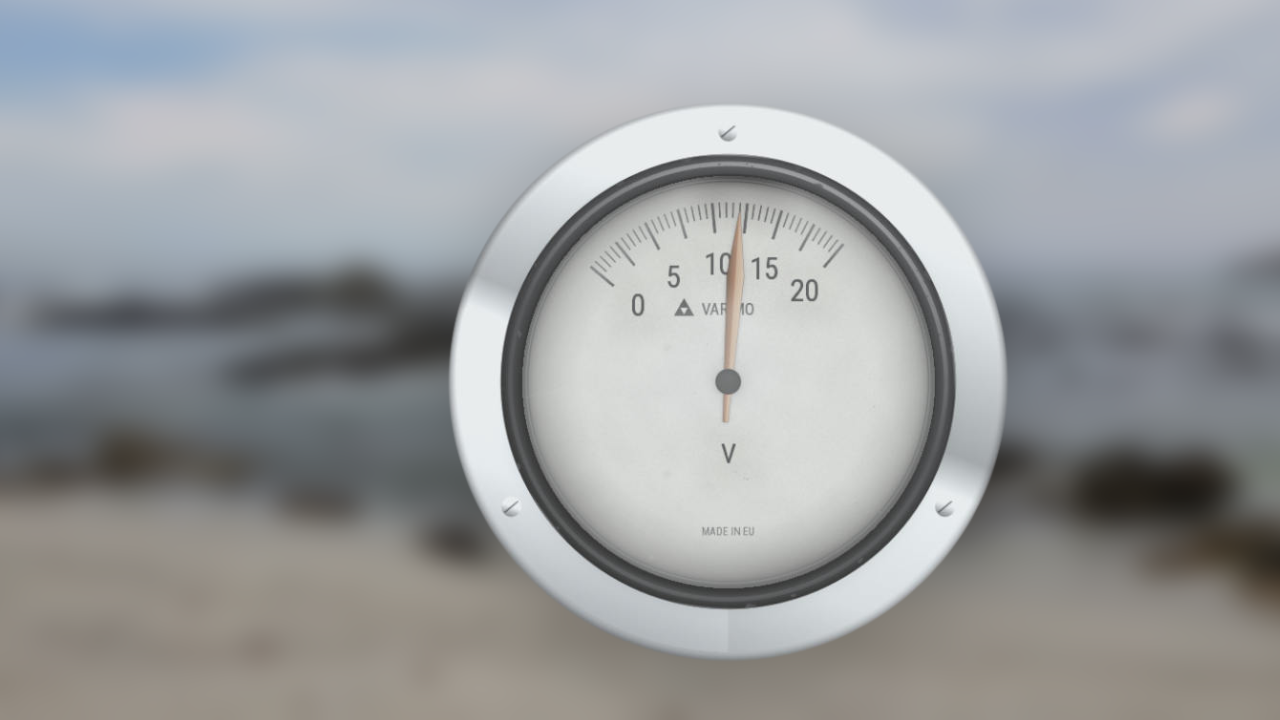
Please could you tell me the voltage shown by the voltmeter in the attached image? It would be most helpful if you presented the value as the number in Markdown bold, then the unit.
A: **12** V
